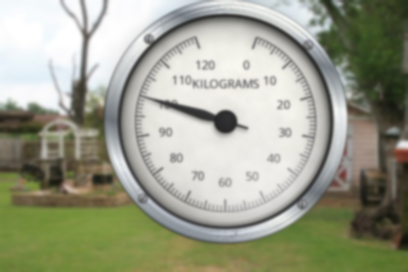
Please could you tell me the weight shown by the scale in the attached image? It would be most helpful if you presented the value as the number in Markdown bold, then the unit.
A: **100** kg
